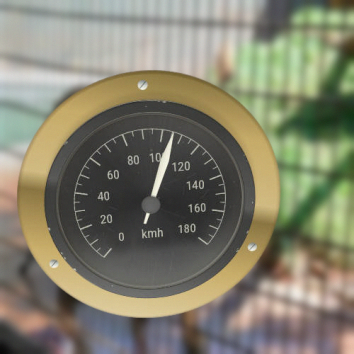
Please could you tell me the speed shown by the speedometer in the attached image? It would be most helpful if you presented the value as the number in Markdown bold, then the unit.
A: **105** km/h
